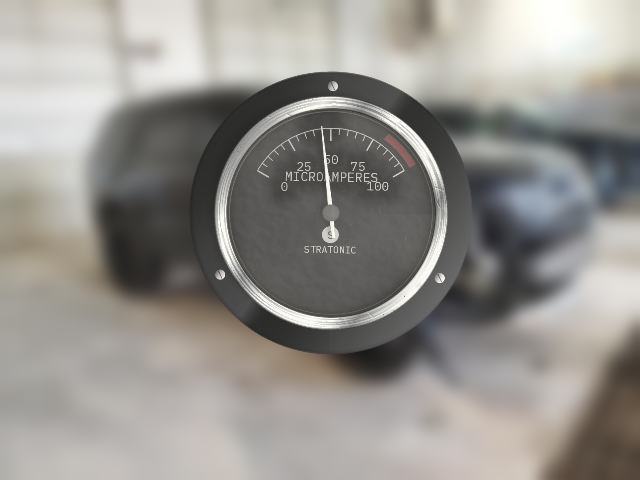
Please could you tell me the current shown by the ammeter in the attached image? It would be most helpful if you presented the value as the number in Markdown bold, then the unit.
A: **45** µA
